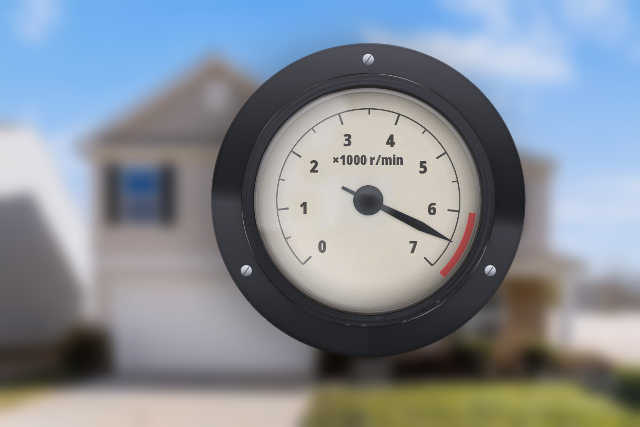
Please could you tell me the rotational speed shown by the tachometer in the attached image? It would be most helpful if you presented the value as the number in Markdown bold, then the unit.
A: **6500** rpm
